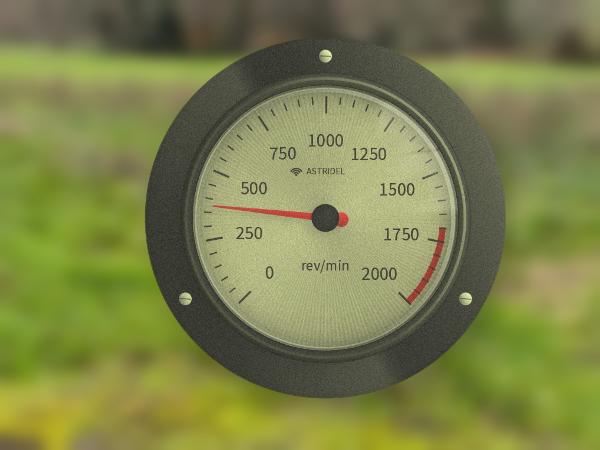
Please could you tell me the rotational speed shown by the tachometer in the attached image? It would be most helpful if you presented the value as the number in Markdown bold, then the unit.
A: **375** rpm
